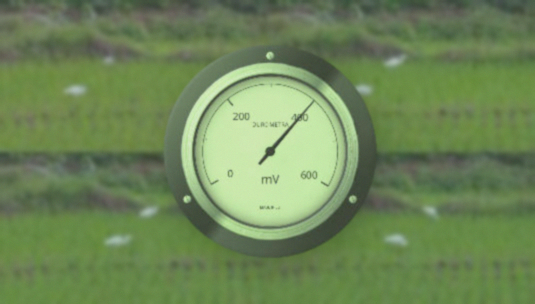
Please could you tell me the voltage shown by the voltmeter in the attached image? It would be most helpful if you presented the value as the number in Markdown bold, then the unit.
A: **400** mV
